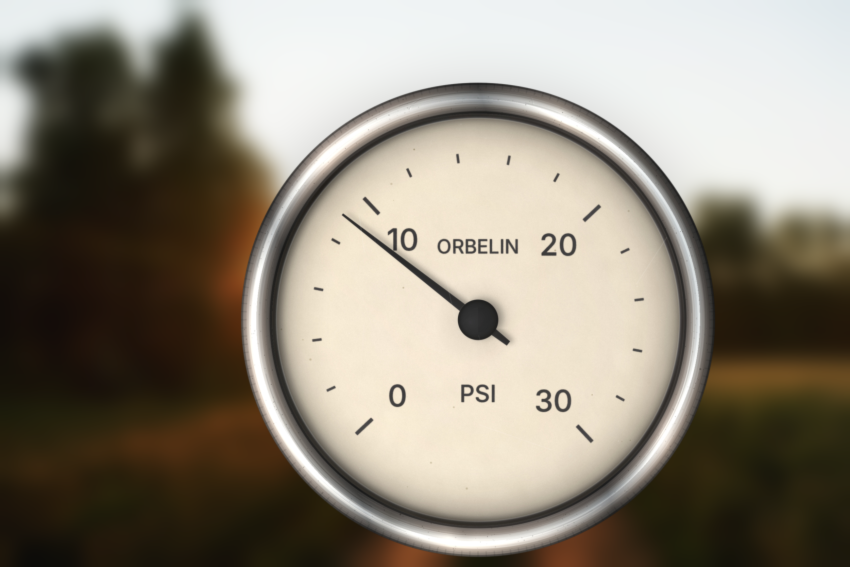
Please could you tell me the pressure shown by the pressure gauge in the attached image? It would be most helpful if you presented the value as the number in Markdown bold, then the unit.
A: **9** psi
